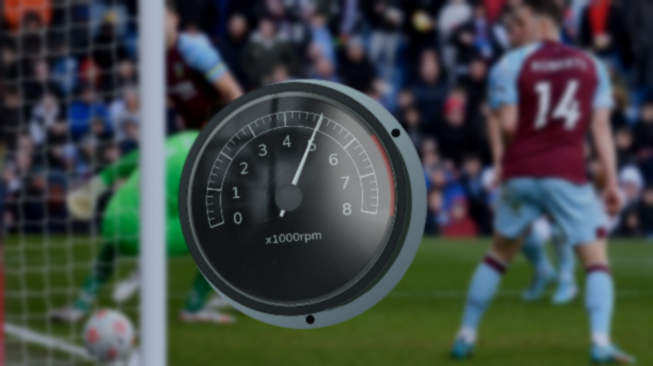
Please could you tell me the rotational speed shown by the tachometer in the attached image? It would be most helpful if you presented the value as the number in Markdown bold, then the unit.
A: **5000** rpm
